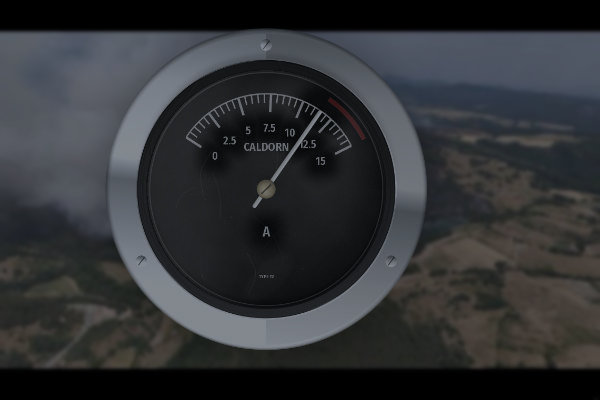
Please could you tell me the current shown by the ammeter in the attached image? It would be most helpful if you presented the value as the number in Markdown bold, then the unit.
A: **11.5** A
